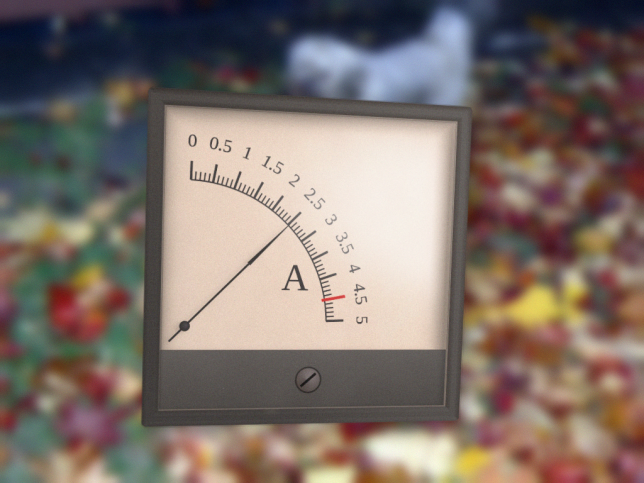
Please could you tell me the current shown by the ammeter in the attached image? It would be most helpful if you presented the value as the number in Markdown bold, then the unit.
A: **2.5** A
